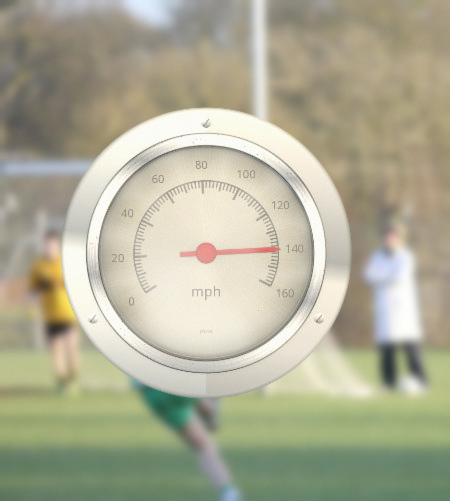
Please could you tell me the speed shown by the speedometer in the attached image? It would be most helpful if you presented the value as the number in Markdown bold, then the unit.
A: **140** mph
